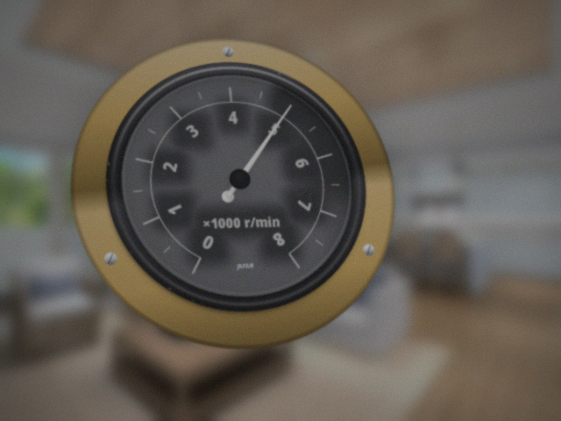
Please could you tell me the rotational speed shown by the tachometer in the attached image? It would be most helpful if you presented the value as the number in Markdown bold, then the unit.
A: **5000** rpm
